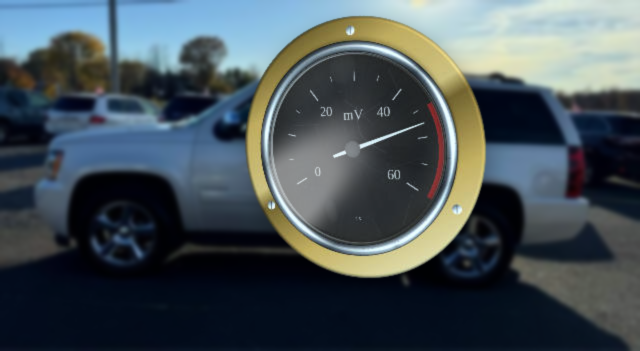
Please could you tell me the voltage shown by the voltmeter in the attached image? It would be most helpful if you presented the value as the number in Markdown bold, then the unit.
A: **47.5** mV
